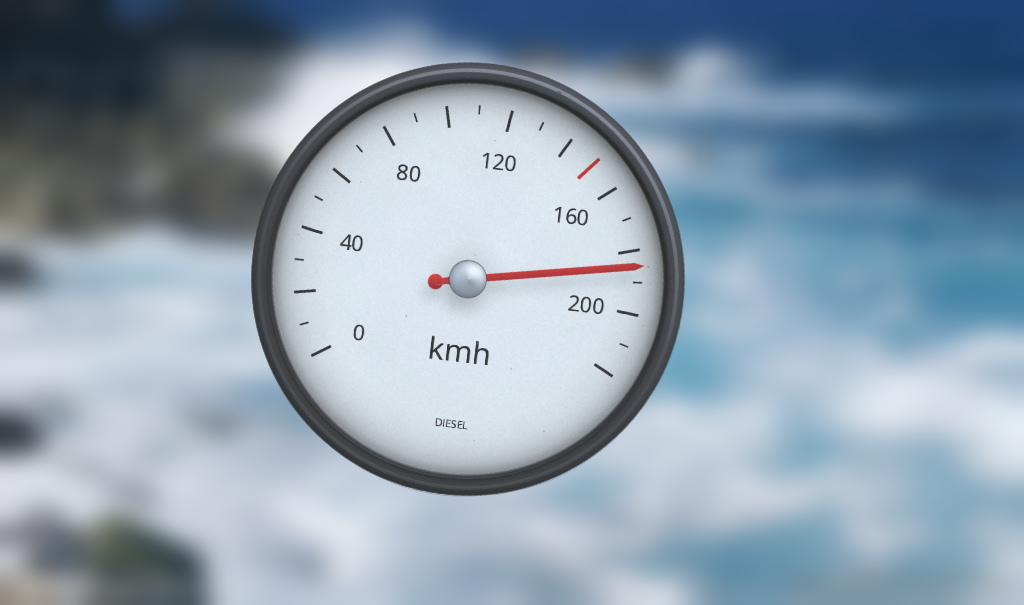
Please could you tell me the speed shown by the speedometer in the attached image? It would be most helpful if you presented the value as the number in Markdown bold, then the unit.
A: **185** km/h
